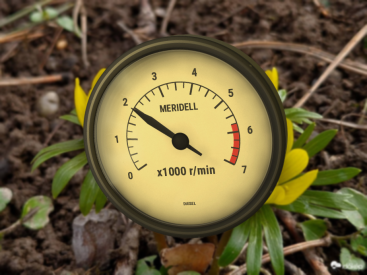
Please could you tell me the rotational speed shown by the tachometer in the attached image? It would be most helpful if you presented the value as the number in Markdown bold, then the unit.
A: **2000** rpm
